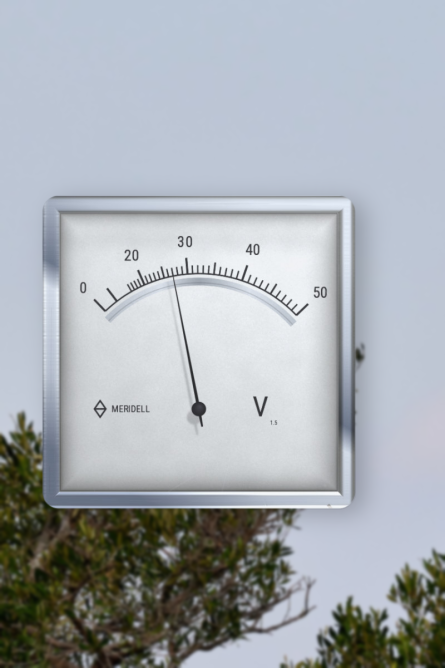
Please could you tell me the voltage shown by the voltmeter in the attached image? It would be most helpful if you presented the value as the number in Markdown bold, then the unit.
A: **27** V
